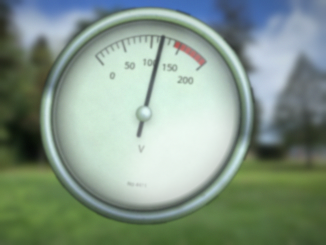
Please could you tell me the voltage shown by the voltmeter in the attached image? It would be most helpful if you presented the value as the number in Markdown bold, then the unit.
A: **120** V
